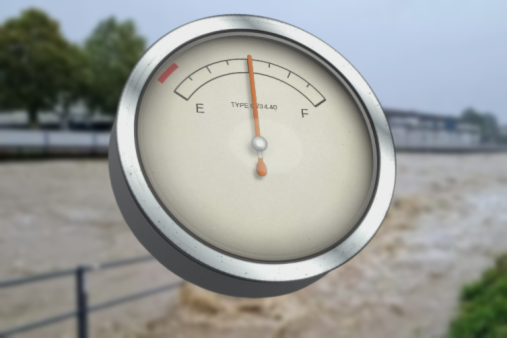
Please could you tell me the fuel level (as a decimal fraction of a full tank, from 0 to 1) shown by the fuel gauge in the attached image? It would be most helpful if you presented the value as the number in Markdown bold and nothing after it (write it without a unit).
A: **0.5**
